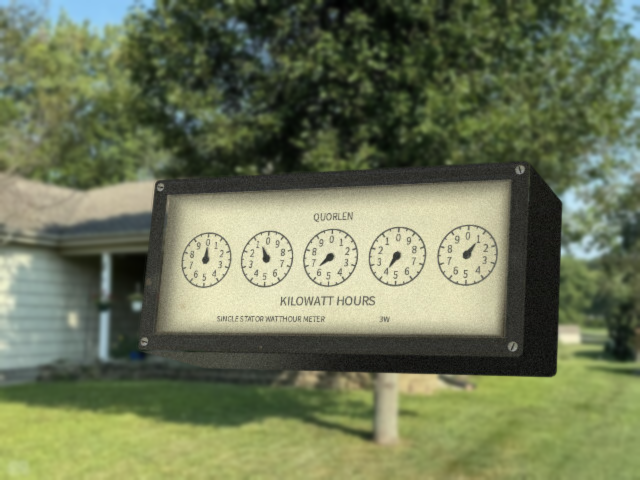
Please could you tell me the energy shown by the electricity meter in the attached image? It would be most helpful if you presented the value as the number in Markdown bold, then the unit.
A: **641** kWh
